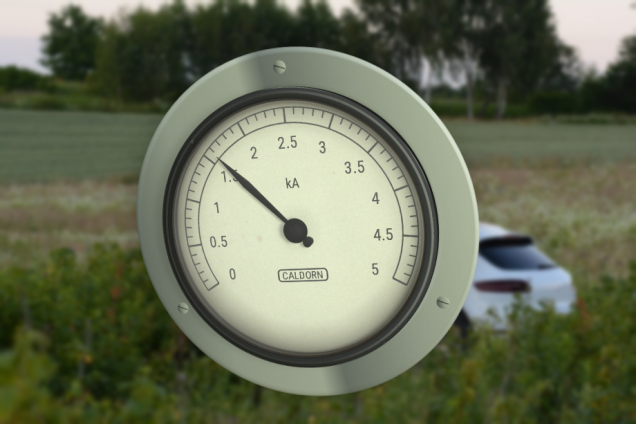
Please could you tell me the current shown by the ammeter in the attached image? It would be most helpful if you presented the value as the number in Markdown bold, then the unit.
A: **1.6** kA
